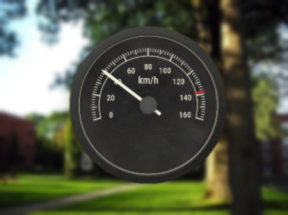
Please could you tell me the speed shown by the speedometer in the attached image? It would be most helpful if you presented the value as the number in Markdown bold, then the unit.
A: **40** km/h
